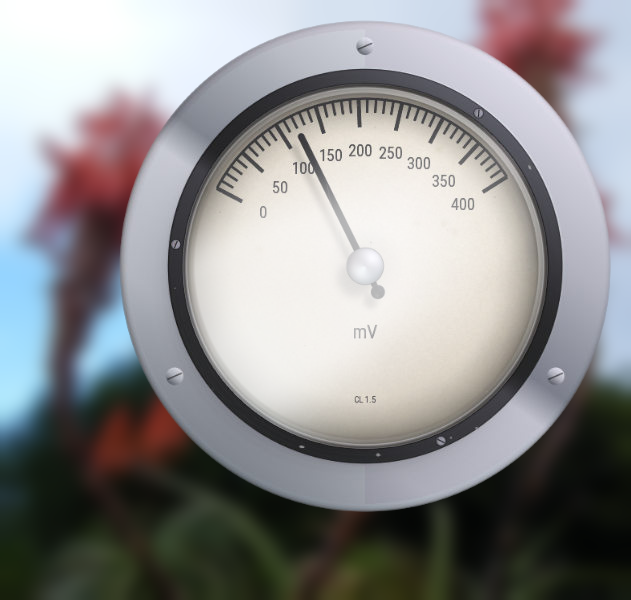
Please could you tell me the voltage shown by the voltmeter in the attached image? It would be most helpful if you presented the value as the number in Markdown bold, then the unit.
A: **120** mV
